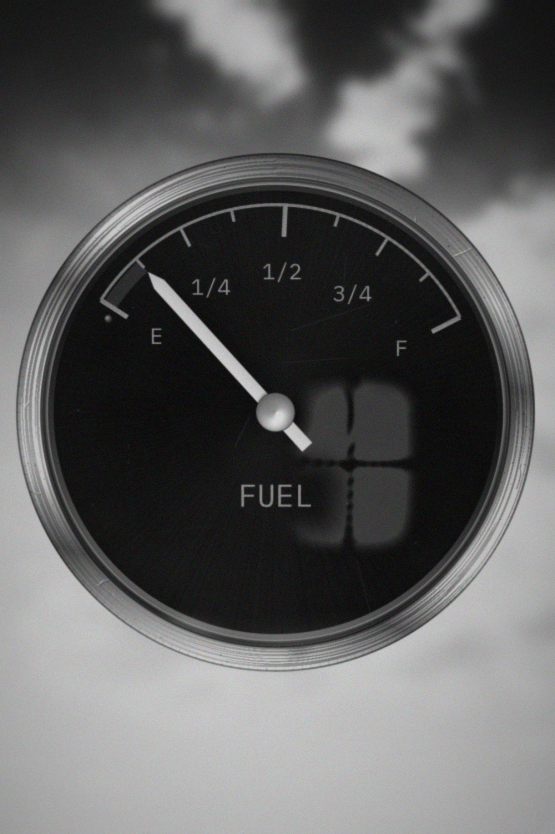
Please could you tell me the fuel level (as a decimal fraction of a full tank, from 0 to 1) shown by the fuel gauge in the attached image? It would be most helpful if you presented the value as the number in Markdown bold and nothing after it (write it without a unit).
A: **0.125**
